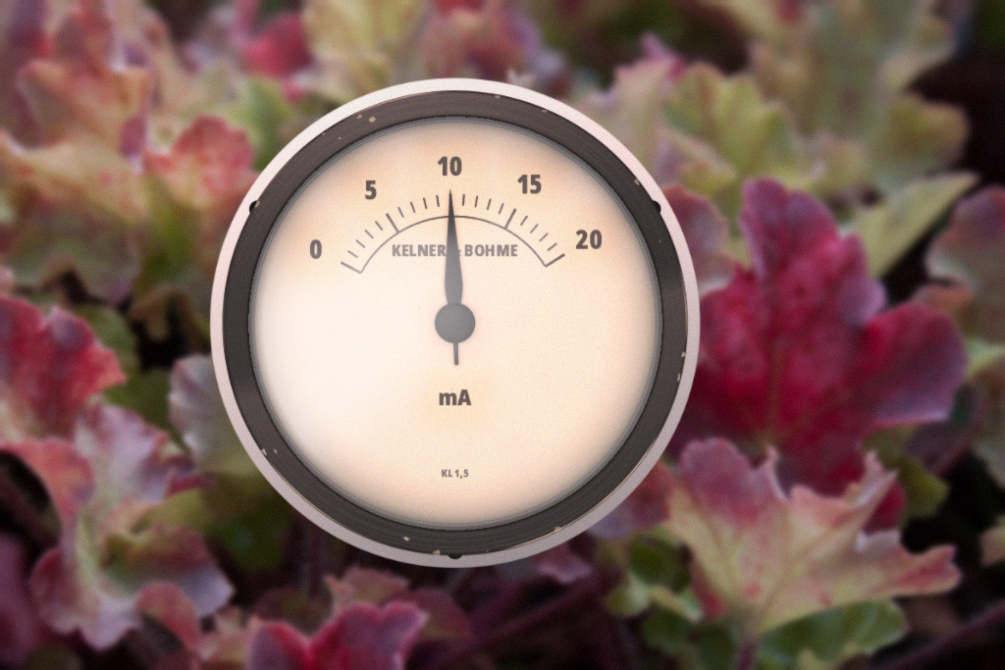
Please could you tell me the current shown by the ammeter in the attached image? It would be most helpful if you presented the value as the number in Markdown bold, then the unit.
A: **10** mA
